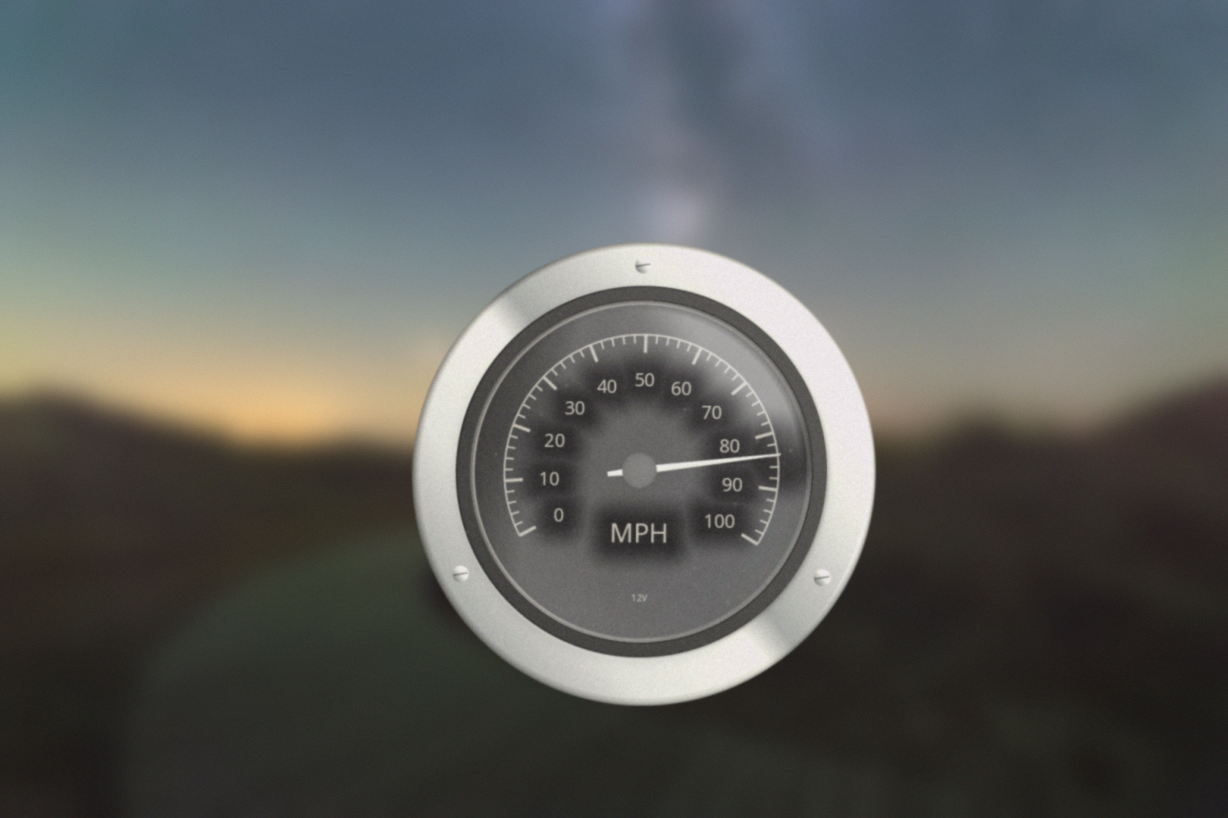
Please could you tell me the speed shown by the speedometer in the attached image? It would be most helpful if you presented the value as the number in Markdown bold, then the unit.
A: **84** mph
